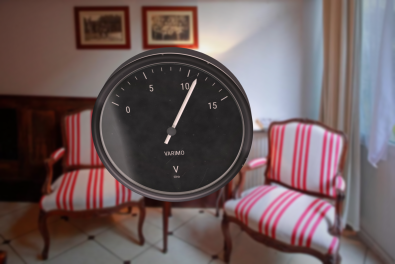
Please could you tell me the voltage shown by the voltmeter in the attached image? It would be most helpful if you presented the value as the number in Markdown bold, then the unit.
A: **11** V
